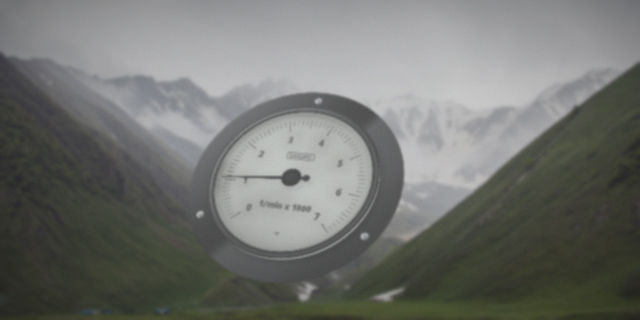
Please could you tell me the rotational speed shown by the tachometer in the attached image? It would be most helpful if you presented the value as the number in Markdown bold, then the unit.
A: **1000** rpm
